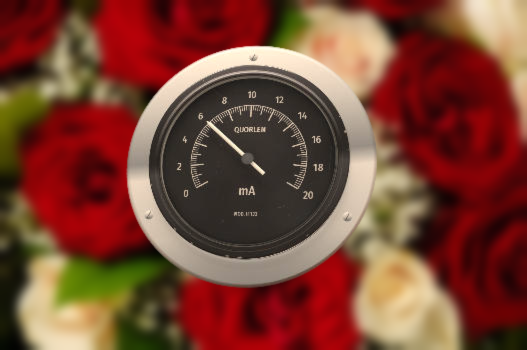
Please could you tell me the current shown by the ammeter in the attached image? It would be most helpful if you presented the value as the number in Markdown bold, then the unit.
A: **6** mA
